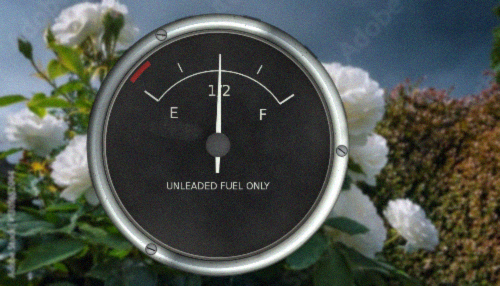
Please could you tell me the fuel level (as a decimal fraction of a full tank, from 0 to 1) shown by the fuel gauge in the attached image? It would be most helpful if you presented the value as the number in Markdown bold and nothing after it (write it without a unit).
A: **0.5**
